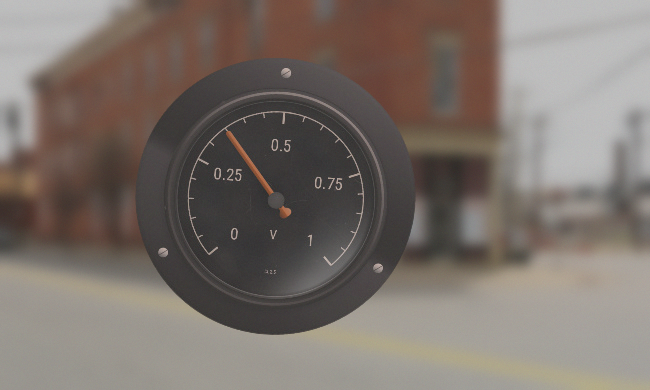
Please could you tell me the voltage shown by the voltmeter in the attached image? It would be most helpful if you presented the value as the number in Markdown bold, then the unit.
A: **0.35** V
